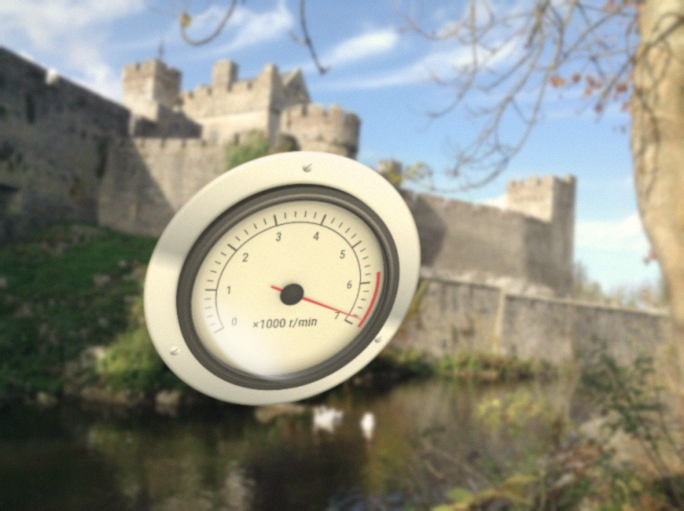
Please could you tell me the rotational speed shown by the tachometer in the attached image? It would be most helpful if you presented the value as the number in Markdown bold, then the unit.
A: **6800** rpm
